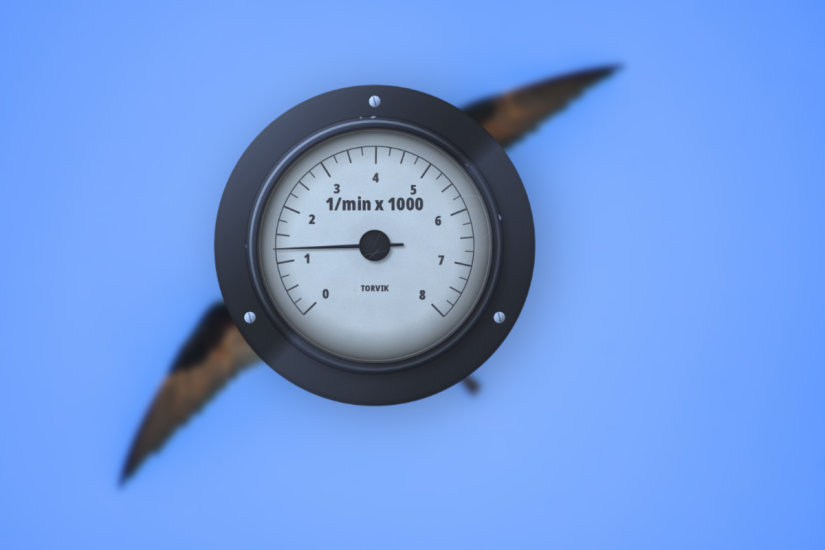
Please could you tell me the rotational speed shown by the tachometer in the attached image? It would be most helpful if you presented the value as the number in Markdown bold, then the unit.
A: **1250** rpm
